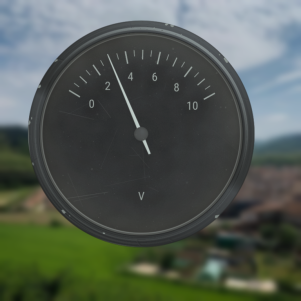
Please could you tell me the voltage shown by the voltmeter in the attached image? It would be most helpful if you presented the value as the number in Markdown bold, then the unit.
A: **3** V
